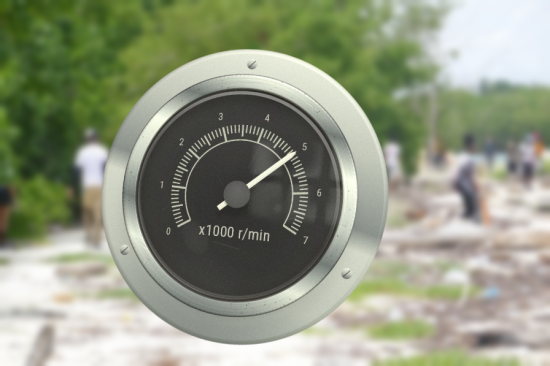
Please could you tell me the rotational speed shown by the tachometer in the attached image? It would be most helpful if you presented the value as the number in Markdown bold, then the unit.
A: **5000** rpm
